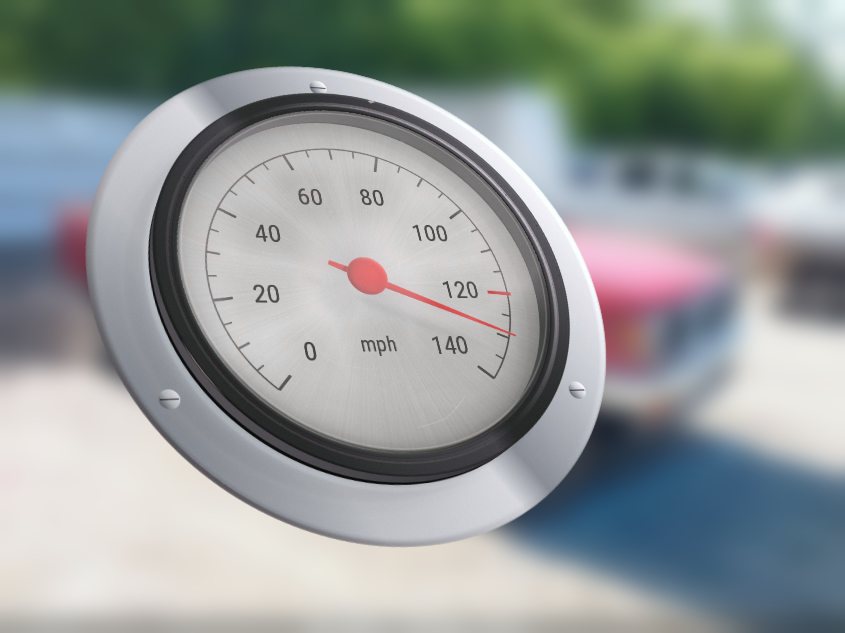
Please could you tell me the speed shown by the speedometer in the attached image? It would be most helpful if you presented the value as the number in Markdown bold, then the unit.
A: **130** mph
